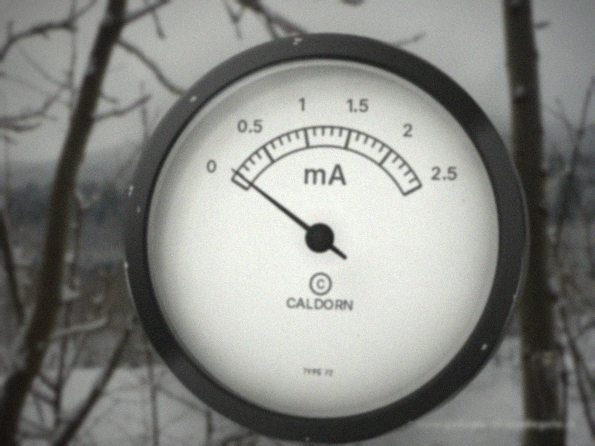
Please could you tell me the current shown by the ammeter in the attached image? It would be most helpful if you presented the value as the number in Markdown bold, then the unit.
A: **0.1** mA
